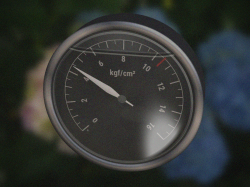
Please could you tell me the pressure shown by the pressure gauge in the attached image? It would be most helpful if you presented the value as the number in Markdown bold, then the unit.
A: **4.5** kg/cm²
